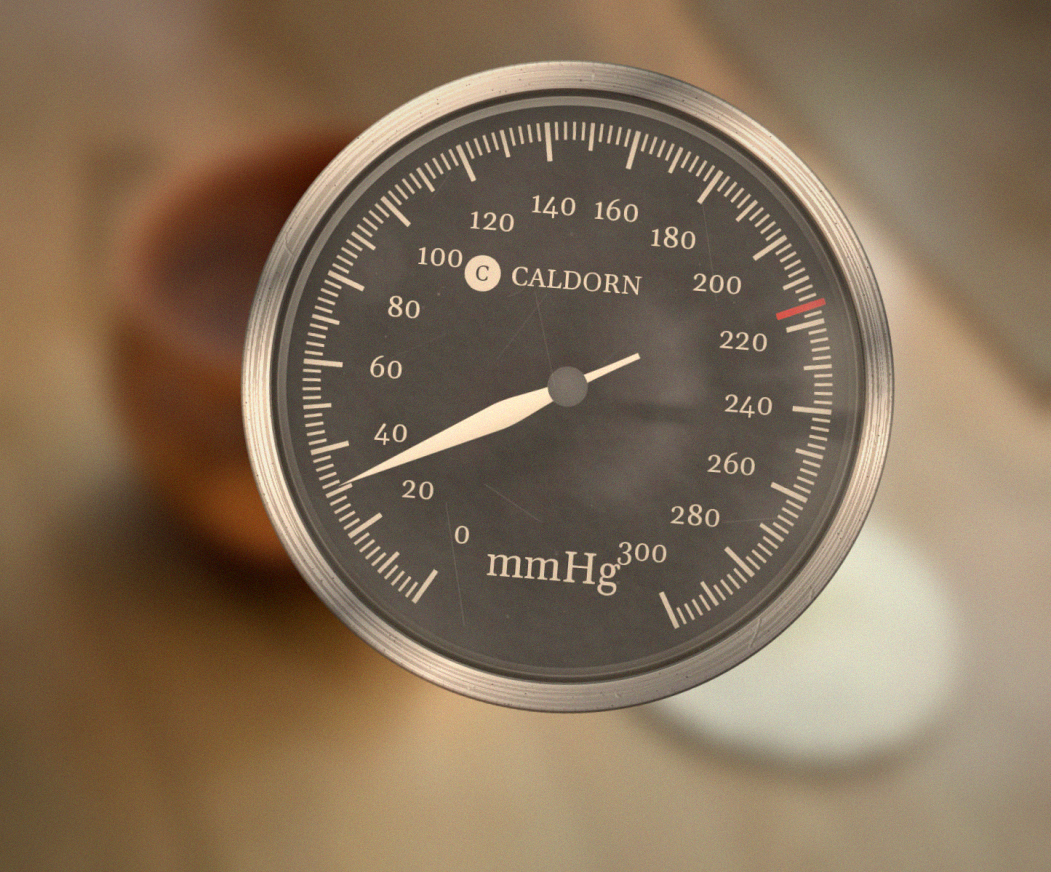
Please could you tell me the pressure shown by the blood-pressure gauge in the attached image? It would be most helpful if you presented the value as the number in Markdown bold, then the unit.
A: **31** mmHg
